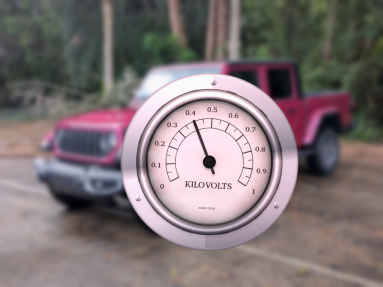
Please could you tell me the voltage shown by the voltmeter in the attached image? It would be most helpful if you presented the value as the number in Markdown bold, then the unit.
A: **0.4** kV
